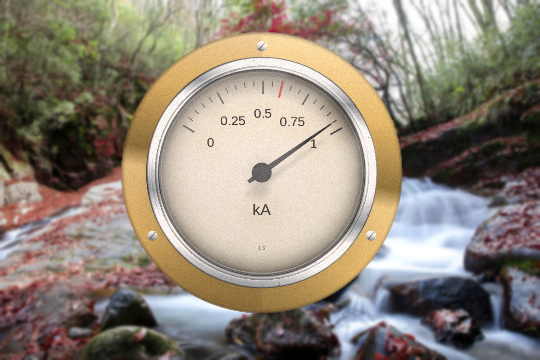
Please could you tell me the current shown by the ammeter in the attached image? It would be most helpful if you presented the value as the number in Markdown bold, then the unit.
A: **0.95** kA
